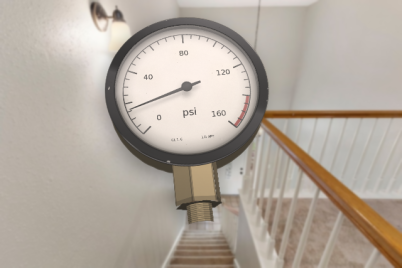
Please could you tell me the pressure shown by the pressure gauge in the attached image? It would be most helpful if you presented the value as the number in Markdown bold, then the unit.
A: **15** psi
